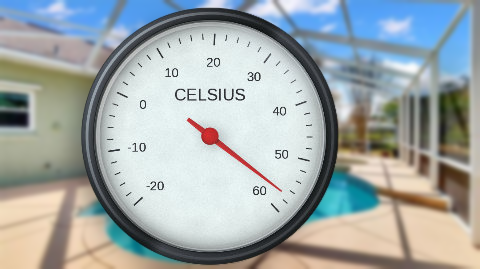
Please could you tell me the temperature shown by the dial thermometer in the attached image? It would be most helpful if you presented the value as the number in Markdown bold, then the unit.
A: **57** °C
